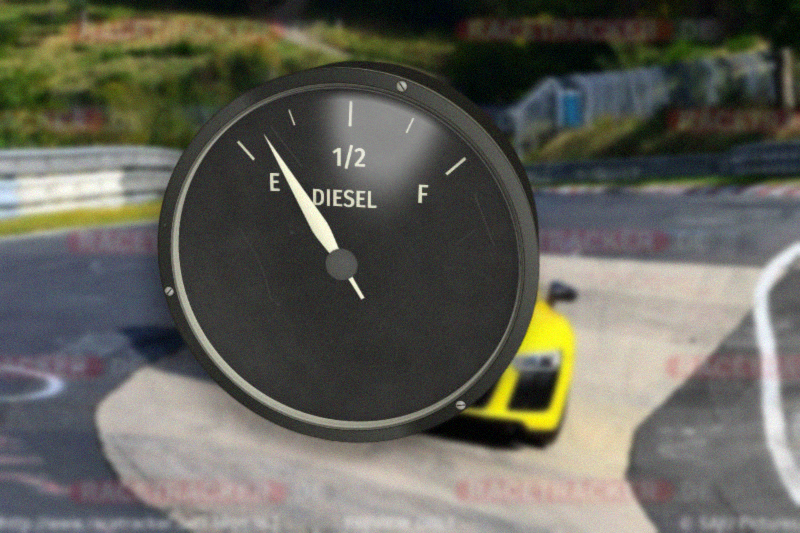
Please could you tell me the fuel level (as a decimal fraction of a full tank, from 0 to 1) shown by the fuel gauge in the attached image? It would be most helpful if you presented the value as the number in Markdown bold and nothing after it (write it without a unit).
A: **0.125**
